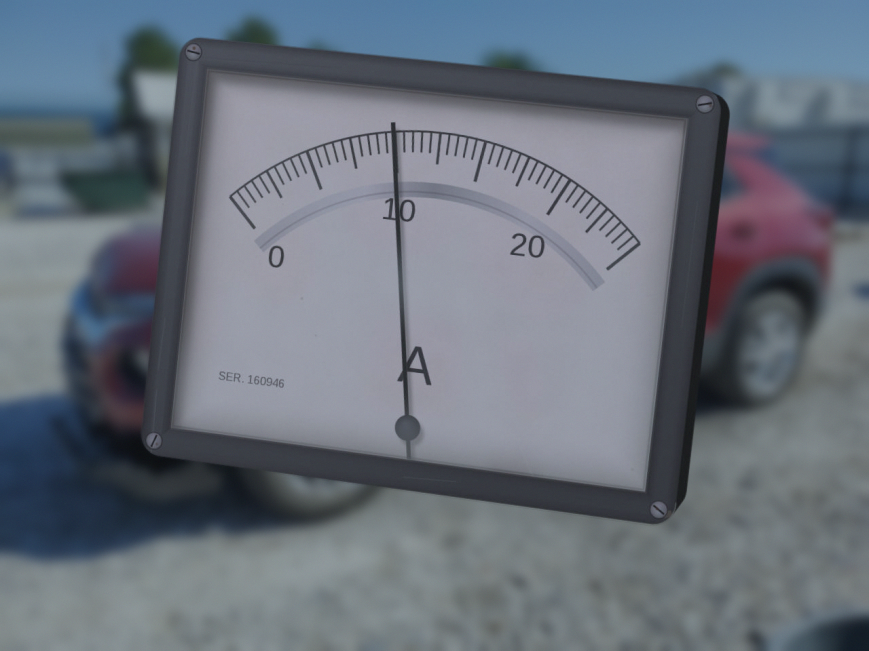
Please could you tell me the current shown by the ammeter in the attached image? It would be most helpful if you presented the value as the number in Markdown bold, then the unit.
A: **10** A
